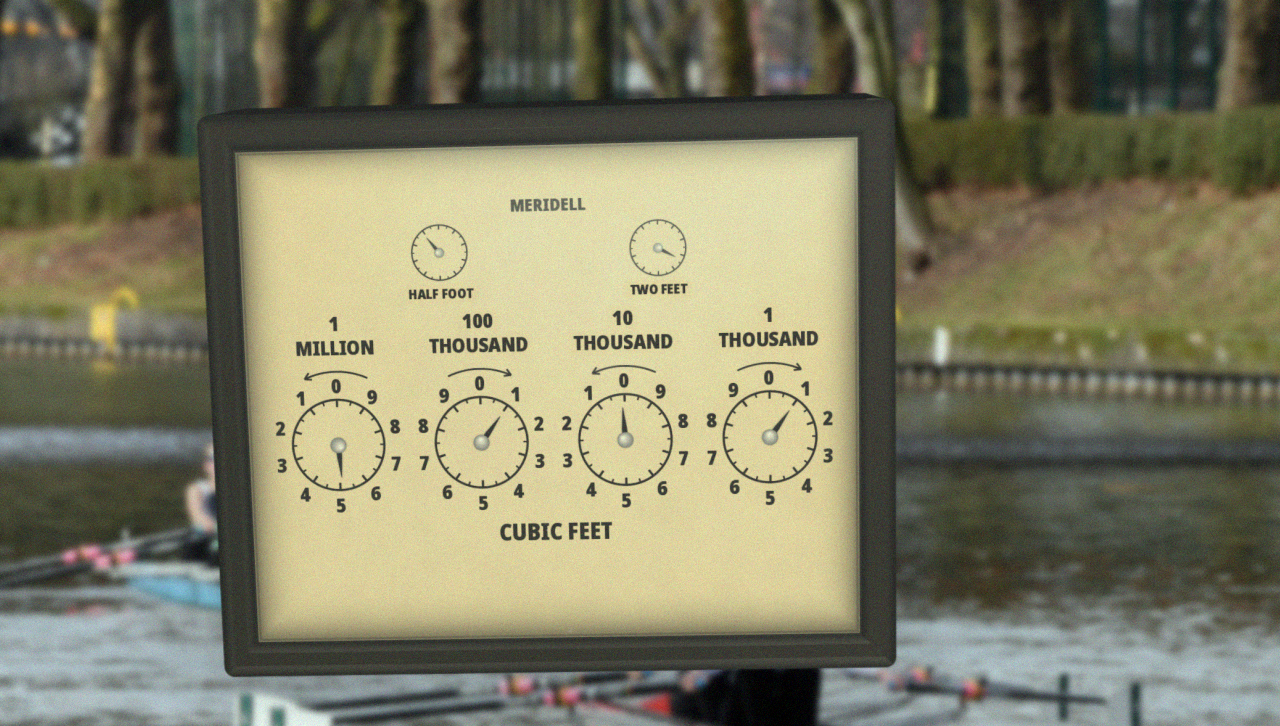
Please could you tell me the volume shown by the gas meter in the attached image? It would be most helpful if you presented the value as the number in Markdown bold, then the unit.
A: **510100** ft³
